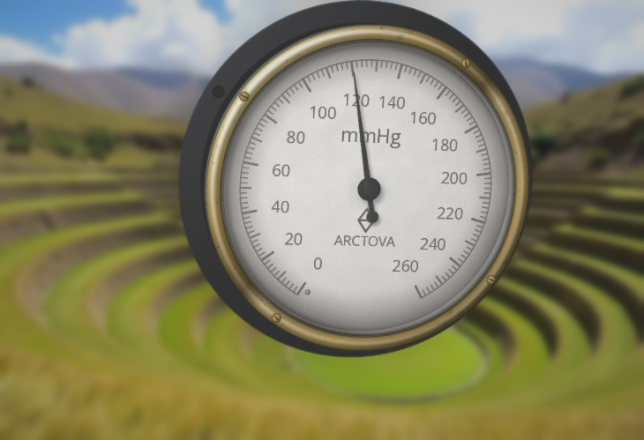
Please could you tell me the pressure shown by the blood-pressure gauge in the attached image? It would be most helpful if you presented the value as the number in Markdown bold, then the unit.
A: **120** mmHg
